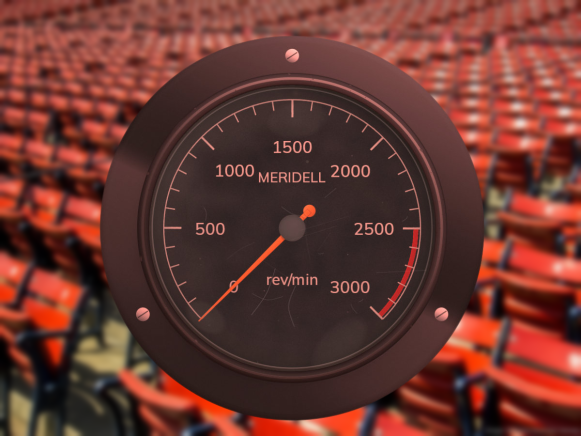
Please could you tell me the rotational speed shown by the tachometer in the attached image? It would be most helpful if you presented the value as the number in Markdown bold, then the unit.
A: **0** rpm
